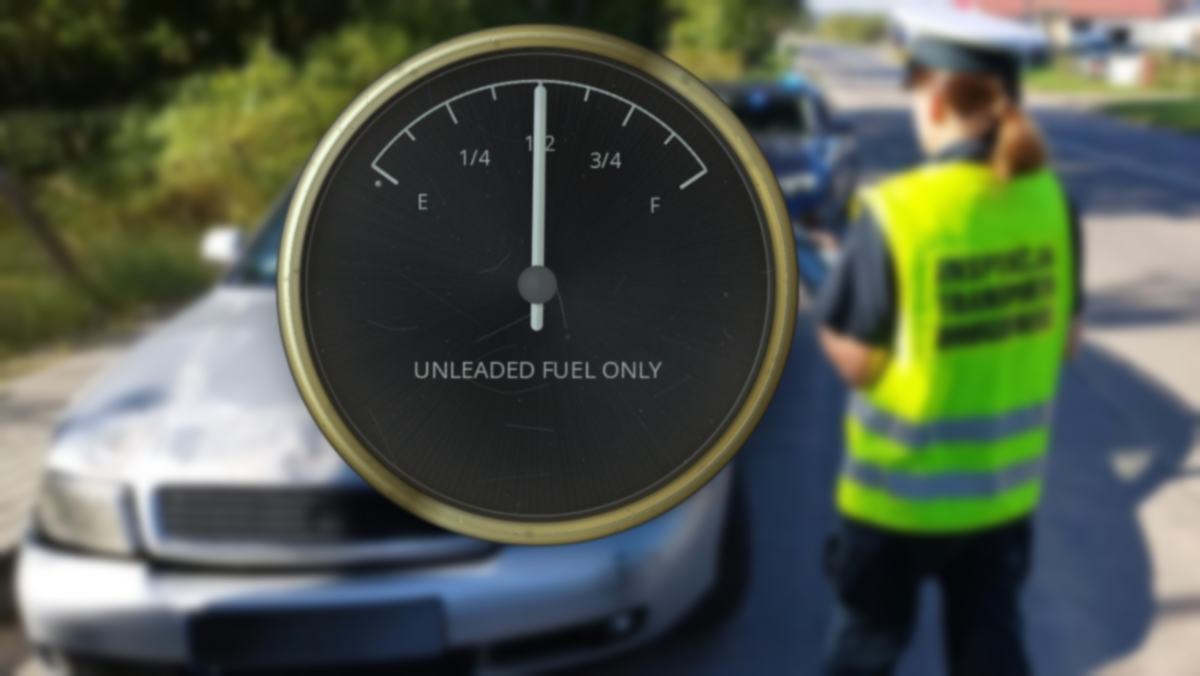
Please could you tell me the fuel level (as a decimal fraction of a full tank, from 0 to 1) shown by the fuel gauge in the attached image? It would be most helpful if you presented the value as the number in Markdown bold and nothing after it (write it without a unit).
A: **0.5**
